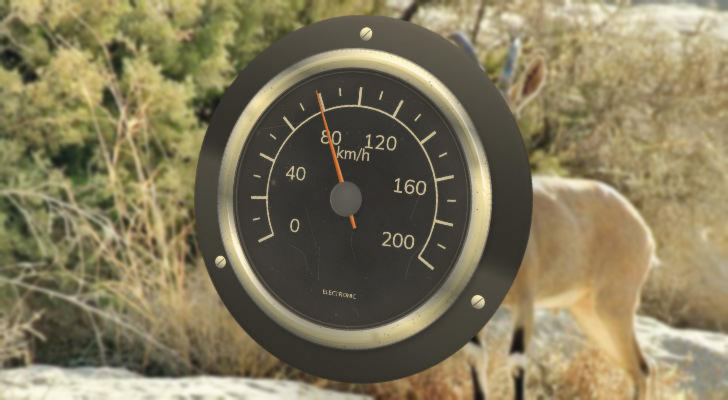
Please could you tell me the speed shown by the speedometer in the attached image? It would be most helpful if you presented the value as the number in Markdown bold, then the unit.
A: **80** km/h
